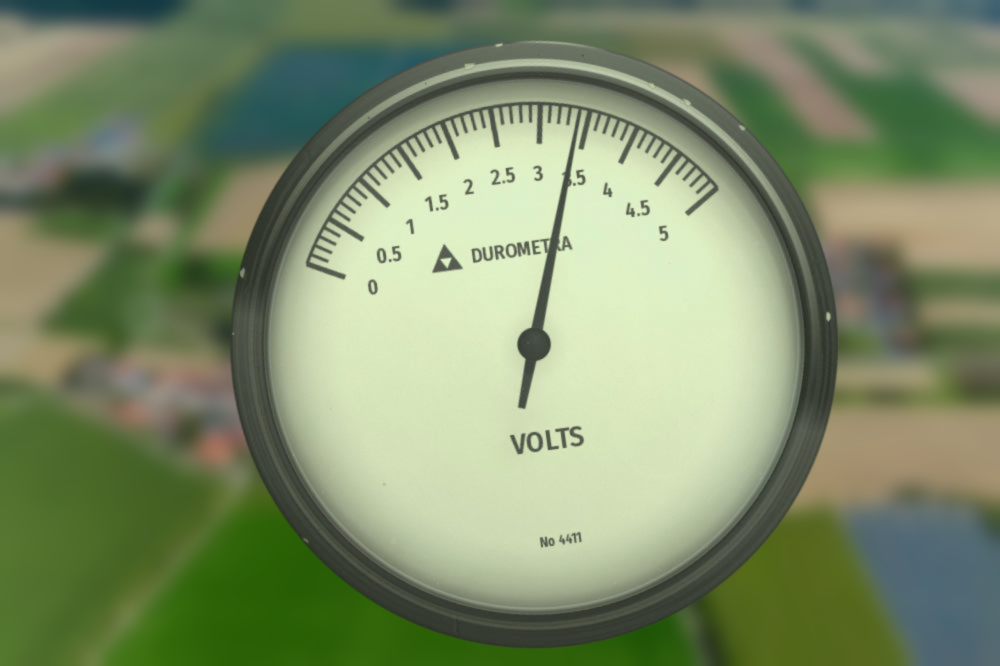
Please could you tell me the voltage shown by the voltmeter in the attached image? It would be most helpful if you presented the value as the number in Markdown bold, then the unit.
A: **3.4** V
